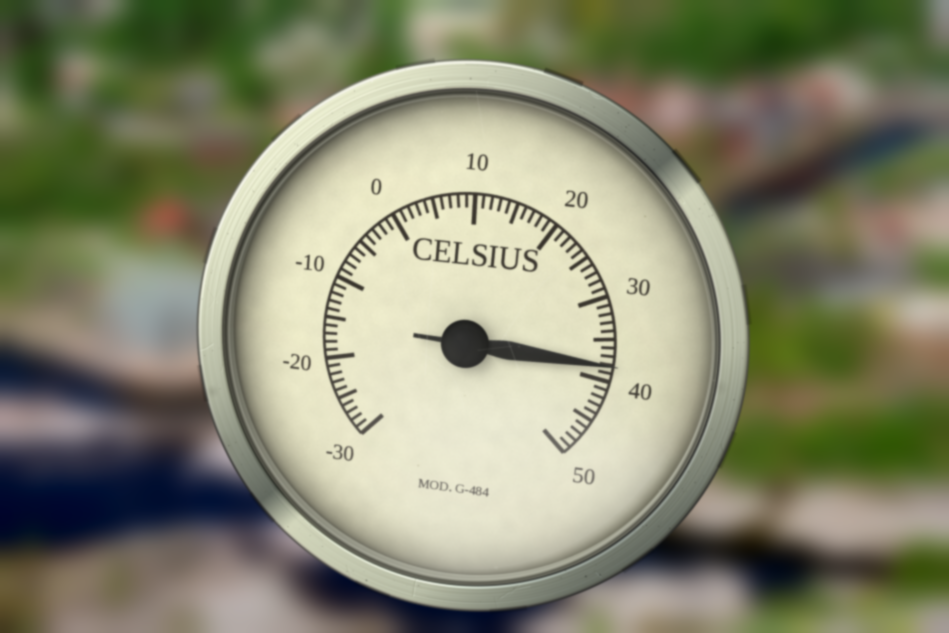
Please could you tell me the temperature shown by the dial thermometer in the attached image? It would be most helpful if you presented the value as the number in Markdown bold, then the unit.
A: **38** °C
